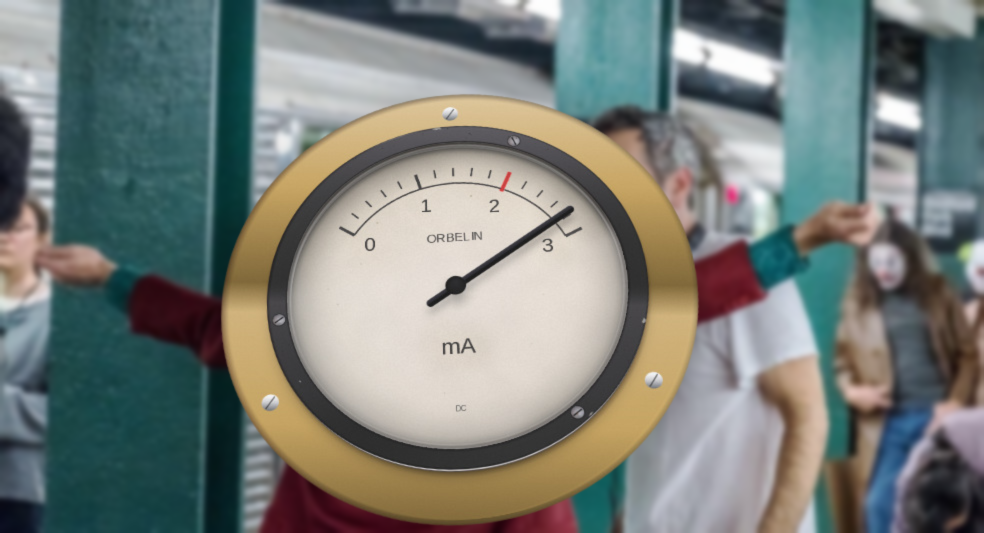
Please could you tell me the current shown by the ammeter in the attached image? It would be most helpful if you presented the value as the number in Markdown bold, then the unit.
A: **2.8** mA
